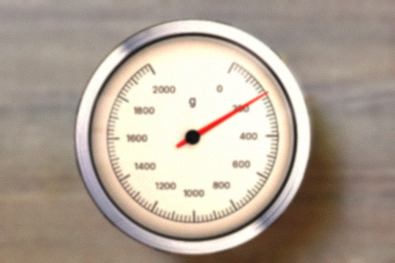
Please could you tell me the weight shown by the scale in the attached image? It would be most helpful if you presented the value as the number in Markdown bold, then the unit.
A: **200** g
